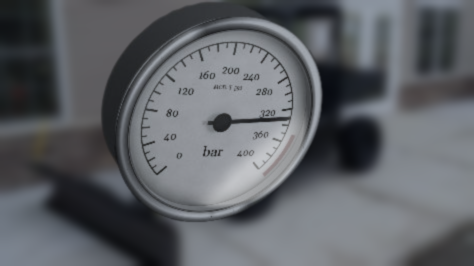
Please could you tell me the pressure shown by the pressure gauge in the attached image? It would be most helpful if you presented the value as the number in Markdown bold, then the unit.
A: **330** bar
